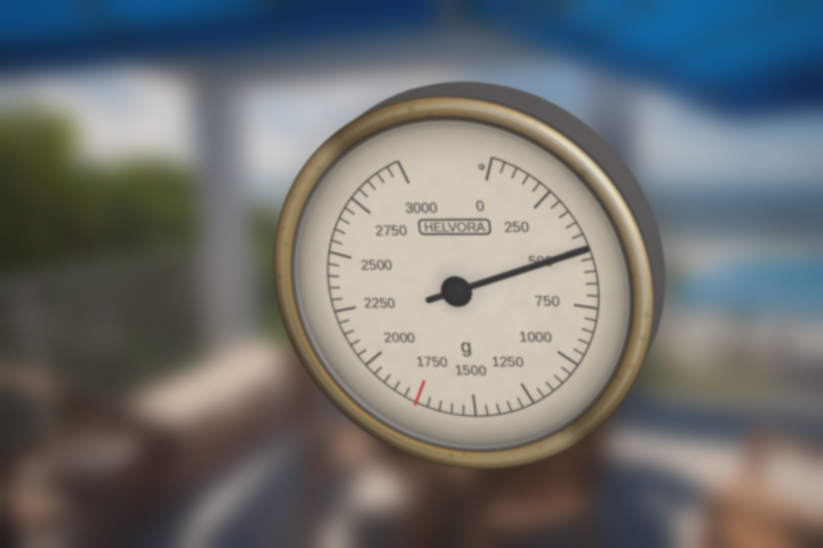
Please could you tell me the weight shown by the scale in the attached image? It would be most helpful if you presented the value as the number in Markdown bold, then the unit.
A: **500** g
